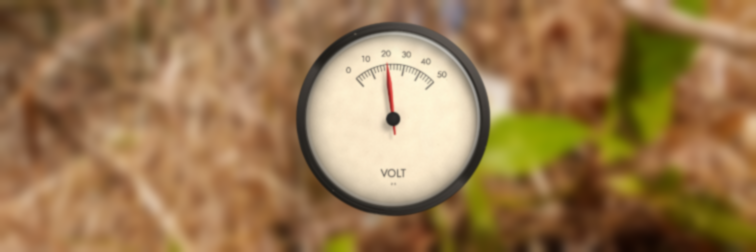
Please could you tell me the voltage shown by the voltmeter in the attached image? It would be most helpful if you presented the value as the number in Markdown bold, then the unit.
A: **20** V
